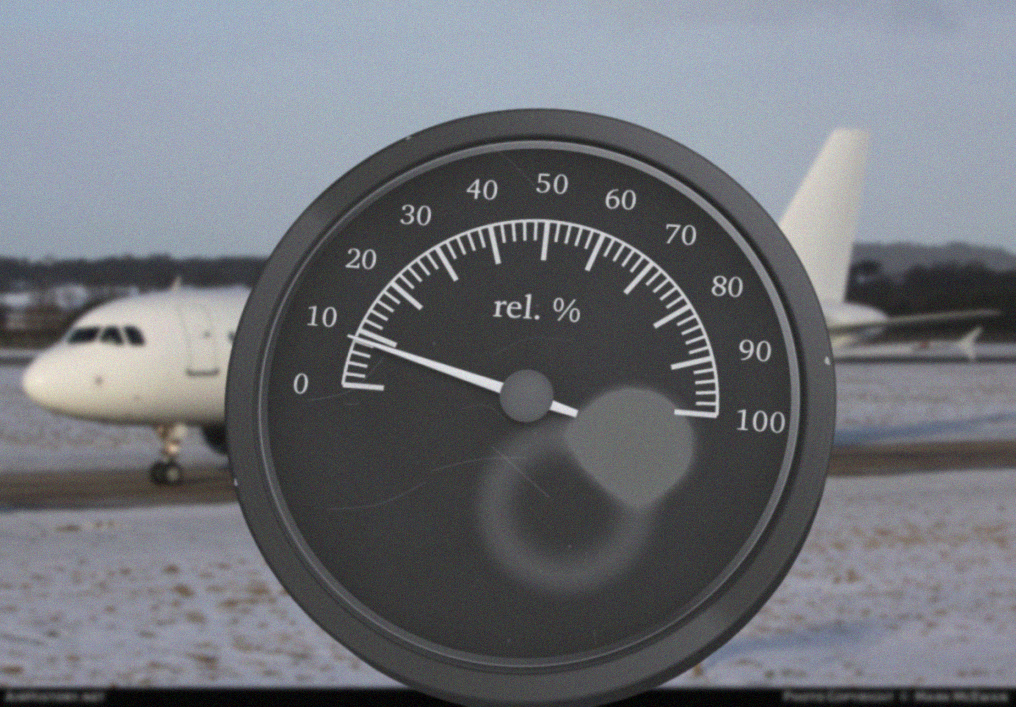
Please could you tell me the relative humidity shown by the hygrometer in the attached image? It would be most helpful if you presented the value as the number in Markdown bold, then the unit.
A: **8** %
